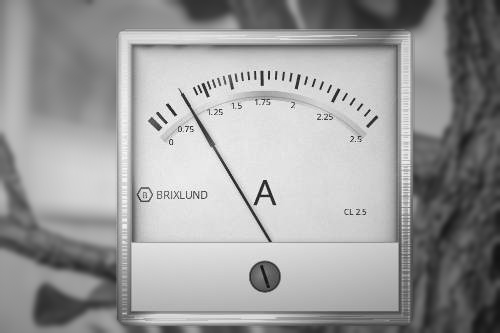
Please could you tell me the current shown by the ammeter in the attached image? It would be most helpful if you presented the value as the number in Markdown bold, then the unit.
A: **1** A
